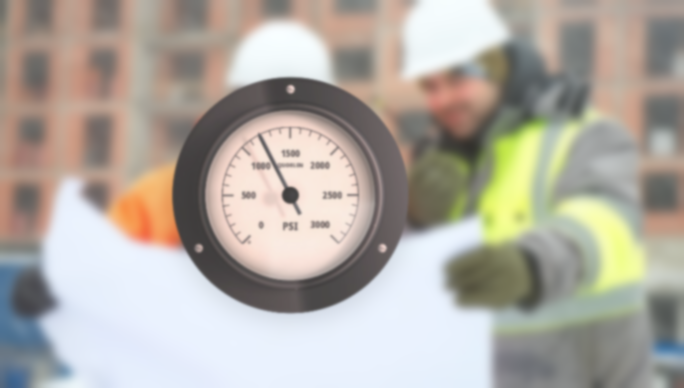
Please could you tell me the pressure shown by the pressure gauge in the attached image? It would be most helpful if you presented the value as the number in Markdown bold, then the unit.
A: **1200** psi
